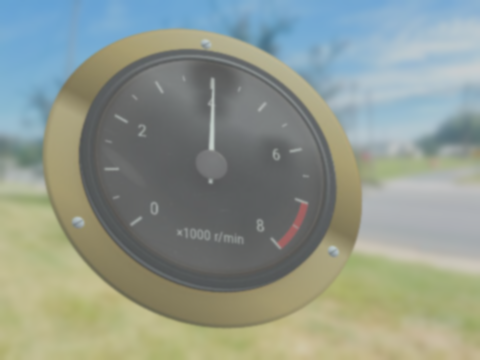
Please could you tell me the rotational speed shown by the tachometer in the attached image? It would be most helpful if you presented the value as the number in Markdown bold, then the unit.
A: **4000** rpm
